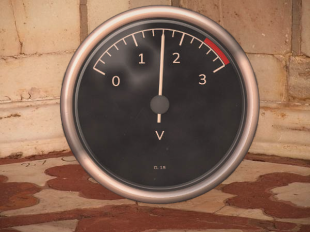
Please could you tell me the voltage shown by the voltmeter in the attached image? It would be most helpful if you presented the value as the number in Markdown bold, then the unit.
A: **1.6** V
